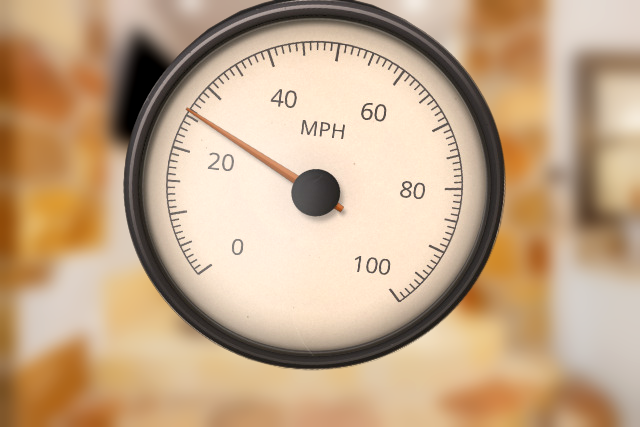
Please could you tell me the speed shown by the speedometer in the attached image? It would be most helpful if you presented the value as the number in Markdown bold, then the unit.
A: **26** mph
